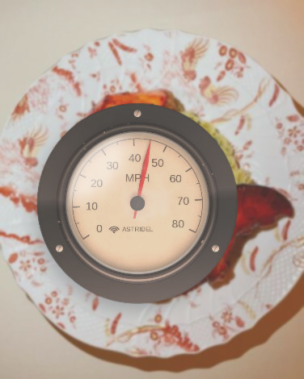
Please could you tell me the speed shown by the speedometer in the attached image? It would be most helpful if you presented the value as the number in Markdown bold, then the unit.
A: **45** mph
